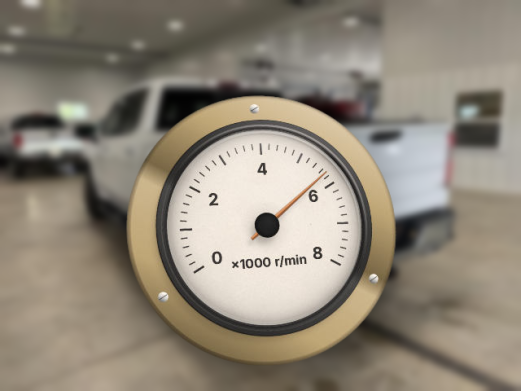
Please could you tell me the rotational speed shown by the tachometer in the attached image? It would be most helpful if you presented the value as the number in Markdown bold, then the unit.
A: **5700** rpm
